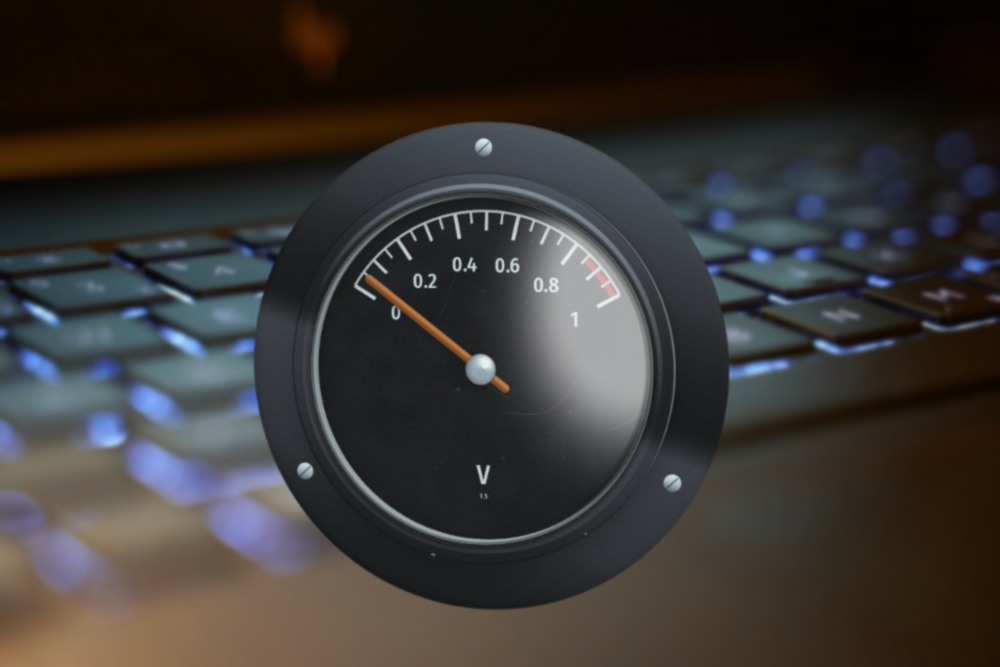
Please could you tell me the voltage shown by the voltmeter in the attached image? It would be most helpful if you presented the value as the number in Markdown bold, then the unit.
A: **0.05** V
